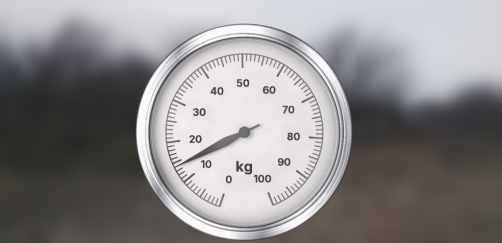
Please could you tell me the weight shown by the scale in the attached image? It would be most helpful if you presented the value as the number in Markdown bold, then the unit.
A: **14** kg
